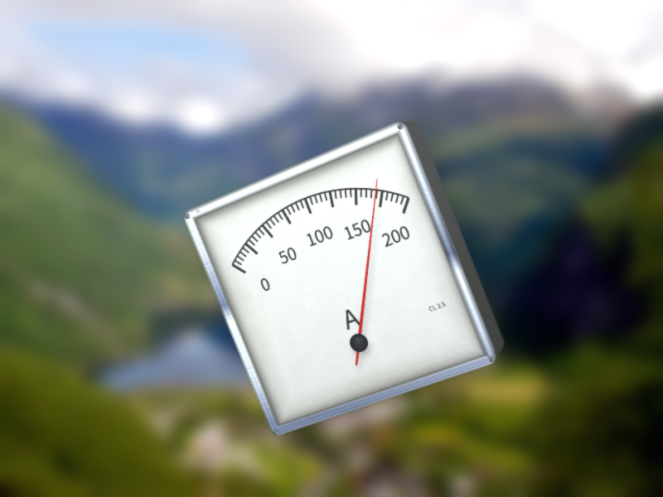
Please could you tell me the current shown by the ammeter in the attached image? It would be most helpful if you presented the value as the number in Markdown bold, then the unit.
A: **170** A
